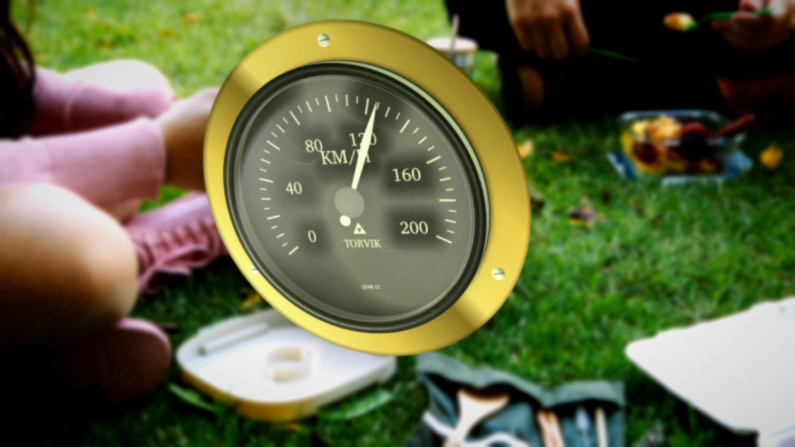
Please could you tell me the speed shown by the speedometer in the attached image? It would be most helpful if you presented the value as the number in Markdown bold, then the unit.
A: **125** km/h
